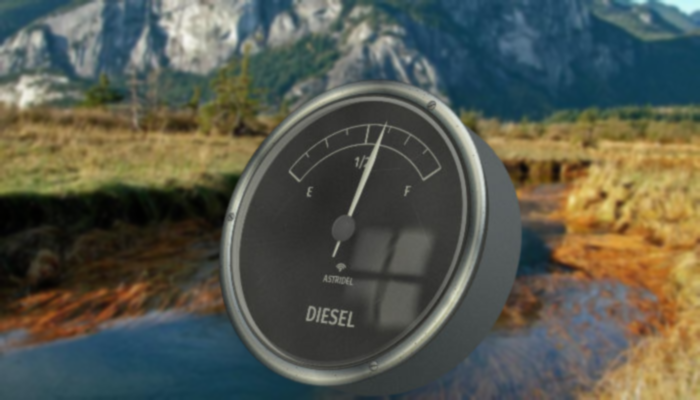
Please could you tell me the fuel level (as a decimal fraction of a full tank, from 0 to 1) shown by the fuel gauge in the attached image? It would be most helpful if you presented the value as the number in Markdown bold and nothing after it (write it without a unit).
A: **0.625**
